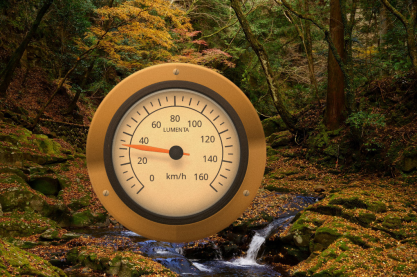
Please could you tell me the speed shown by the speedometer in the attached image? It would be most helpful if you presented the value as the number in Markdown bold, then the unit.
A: **32.5** km/h
